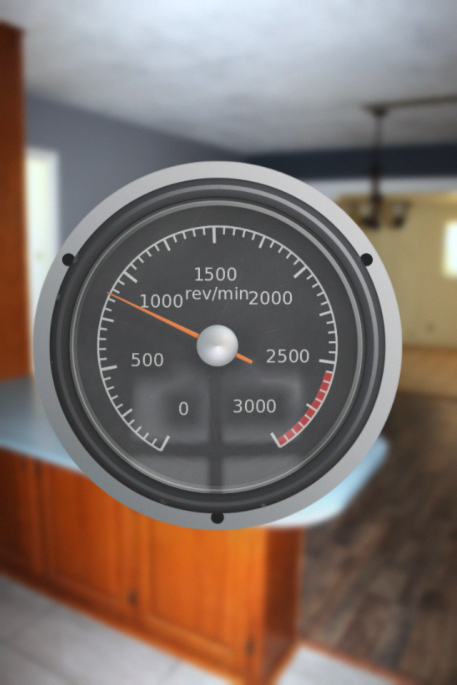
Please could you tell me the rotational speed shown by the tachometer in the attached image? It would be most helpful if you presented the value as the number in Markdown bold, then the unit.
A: **875** rpm
